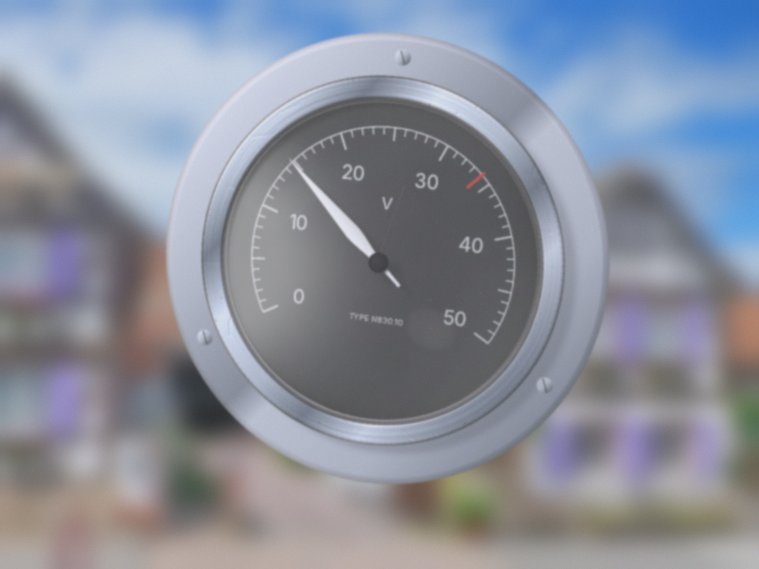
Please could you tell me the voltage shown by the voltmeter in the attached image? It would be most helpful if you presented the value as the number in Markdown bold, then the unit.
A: **15** V
